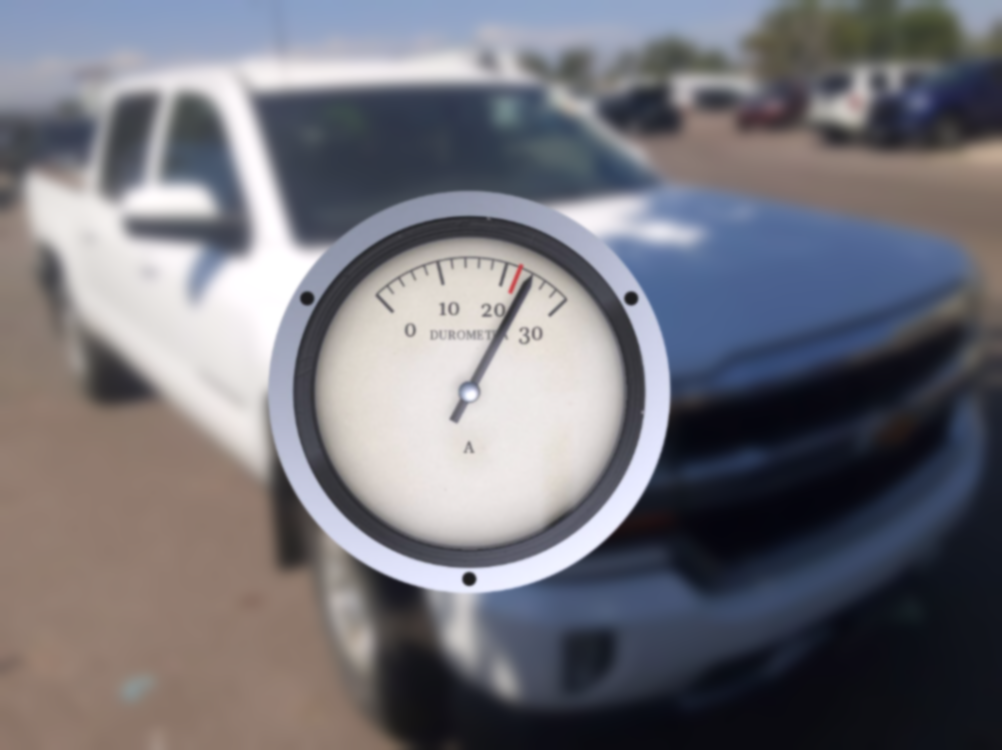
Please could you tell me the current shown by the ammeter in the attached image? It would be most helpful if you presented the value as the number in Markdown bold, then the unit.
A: **24** A
